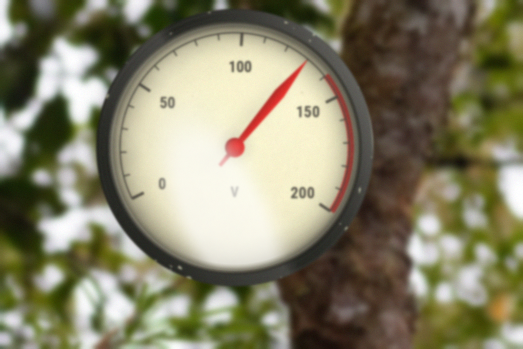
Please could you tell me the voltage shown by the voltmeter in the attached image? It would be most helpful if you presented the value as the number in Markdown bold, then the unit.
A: **130** V
